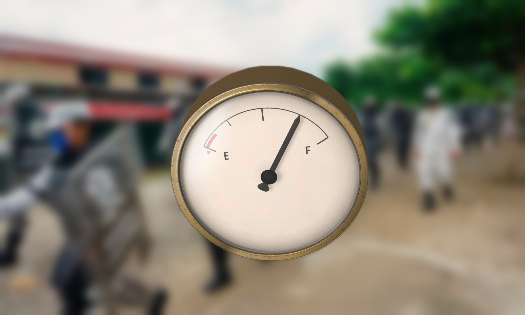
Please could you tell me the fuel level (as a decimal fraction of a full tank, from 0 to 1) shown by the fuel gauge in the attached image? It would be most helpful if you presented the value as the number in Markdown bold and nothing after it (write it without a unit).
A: **0.75**
